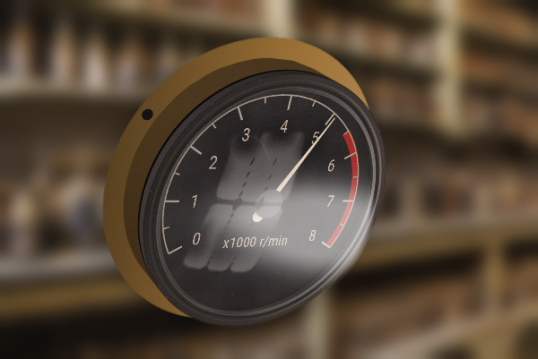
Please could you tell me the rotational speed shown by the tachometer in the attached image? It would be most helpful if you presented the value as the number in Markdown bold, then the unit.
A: **5000** rpm
